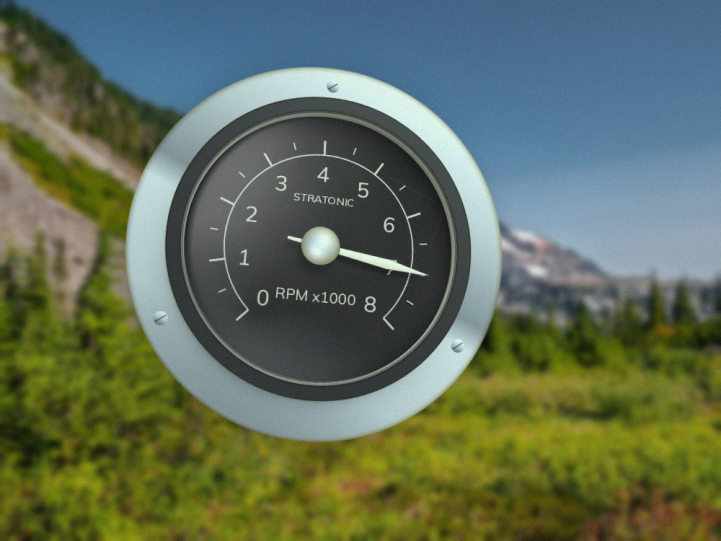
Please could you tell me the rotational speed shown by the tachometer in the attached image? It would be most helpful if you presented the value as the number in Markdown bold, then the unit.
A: **7000** rpm
